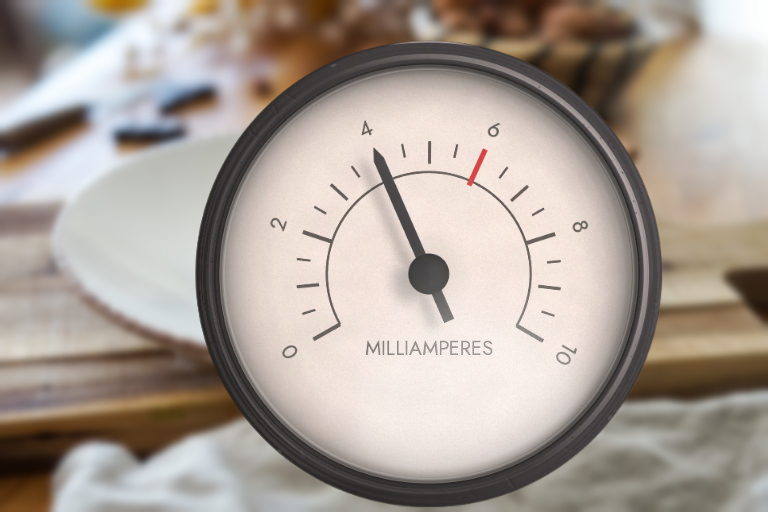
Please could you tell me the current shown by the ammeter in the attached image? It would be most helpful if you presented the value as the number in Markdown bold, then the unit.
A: **4** mA
